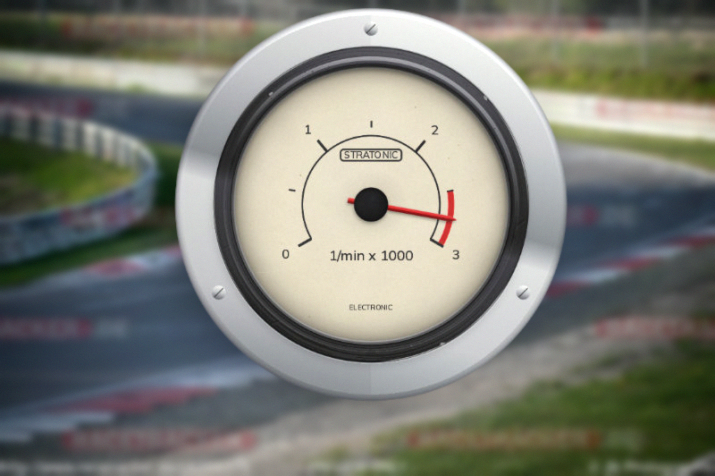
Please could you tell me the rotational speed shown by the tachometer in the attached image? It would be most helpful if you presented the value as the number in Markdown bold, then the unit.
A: **2750** rpm
